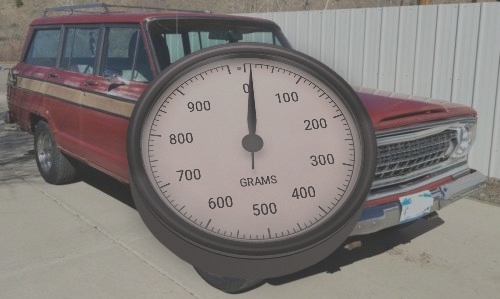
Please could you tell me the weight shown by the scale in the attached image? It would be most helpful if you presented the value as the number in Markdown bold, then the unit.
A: **10** g
